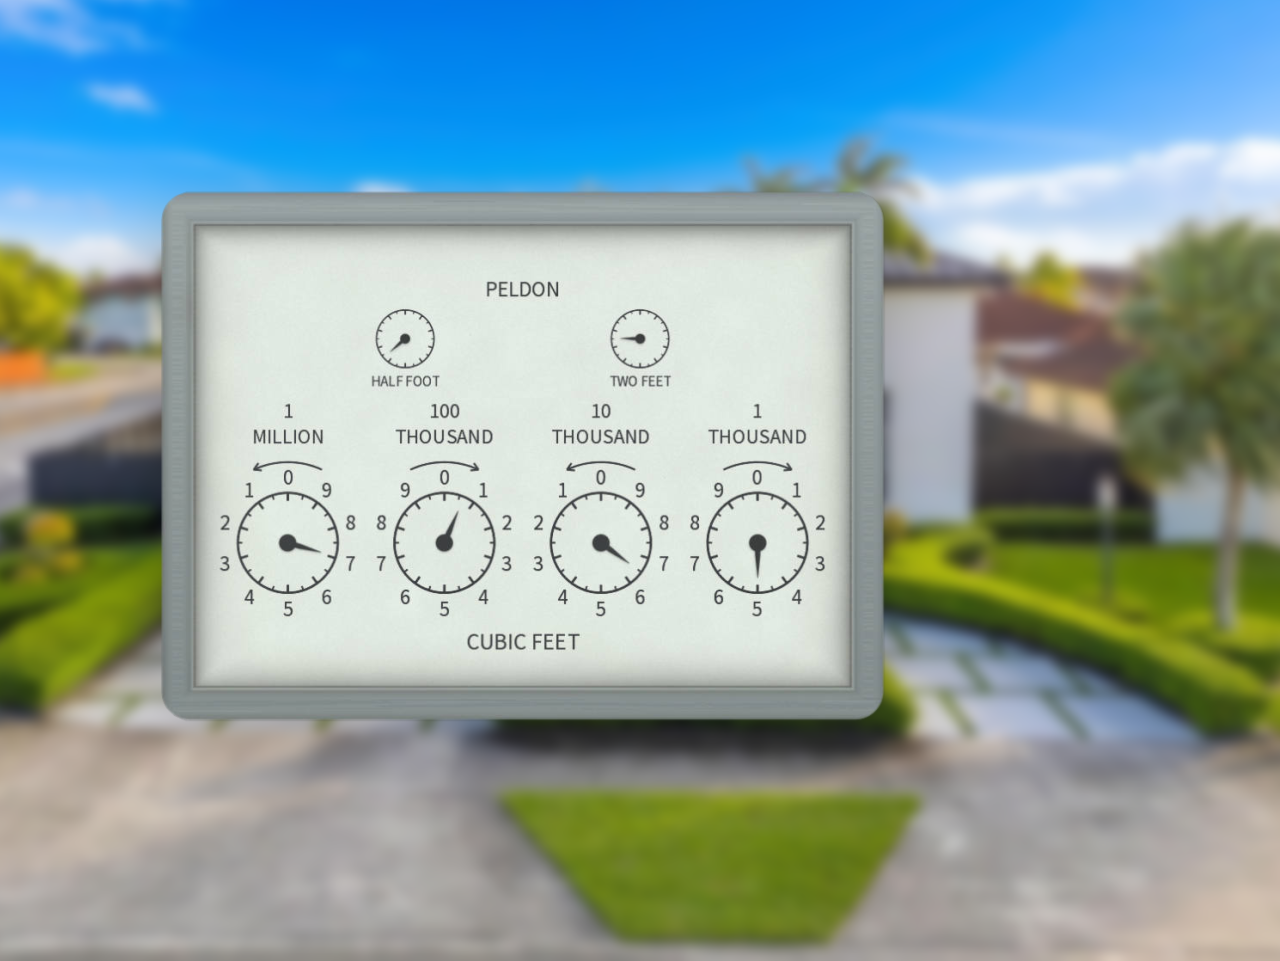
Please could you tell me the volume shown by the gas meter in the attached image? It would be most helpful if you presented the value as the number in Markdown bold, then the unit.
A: **706500** ft³
